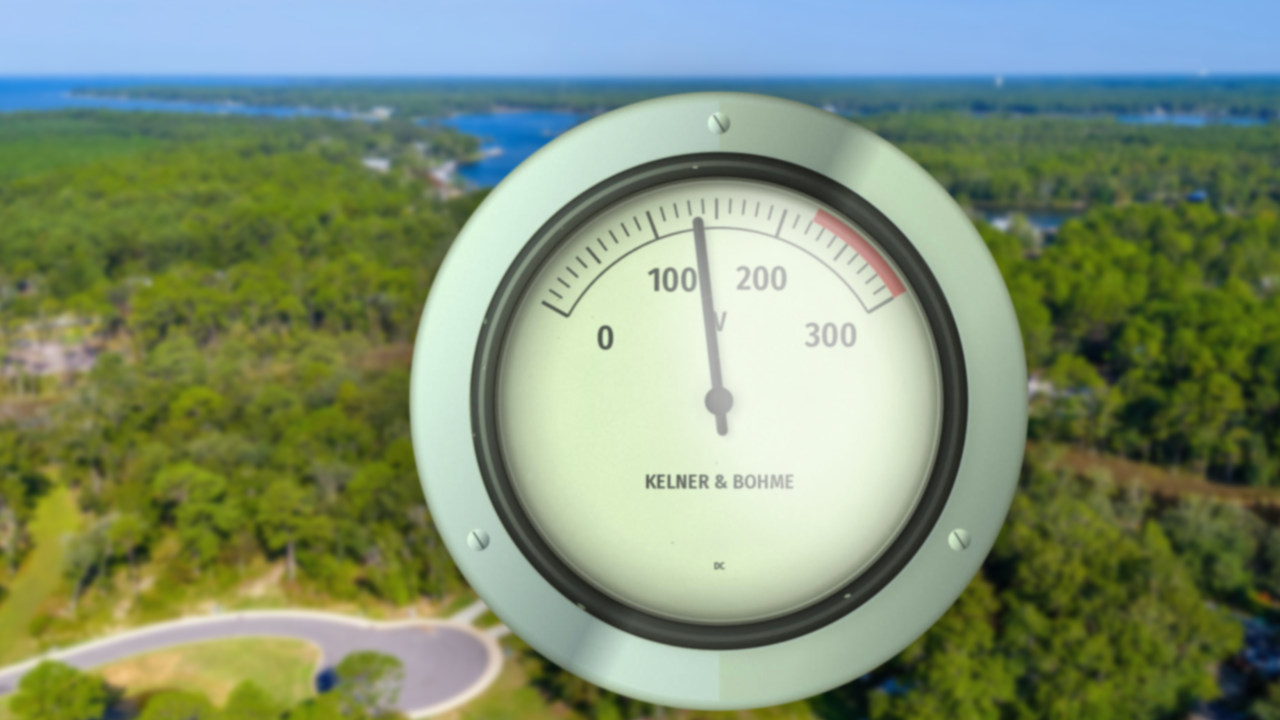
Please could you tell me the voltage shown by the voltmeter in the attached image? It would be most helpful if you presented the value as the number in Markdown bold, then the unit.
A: **135** V
